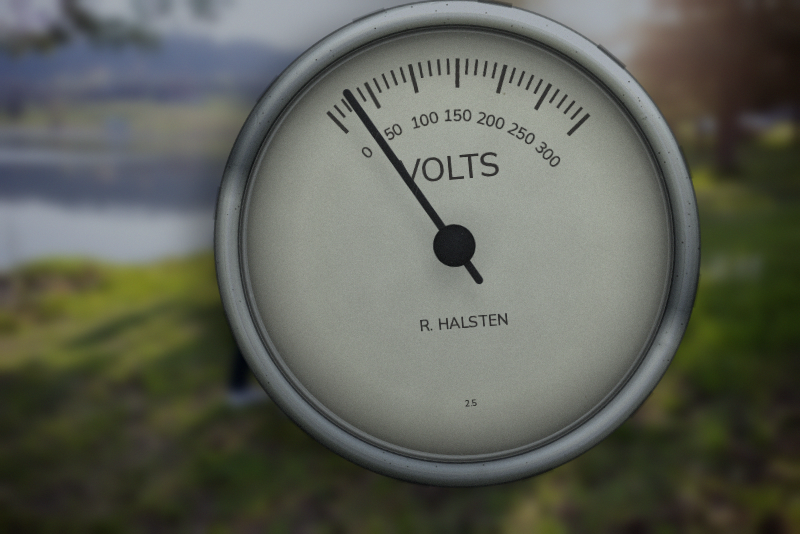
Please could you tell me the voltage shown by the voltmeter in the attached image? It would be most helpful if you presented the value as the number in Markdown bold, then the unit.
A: **30** V
